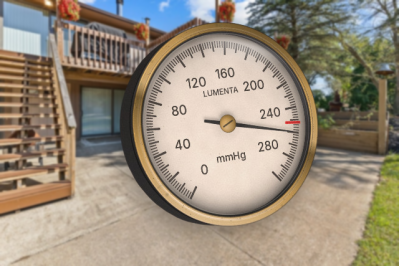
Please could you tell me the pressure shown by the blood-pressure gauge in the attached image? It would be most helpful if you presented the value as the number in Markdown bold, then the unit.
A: **260** mmHg
